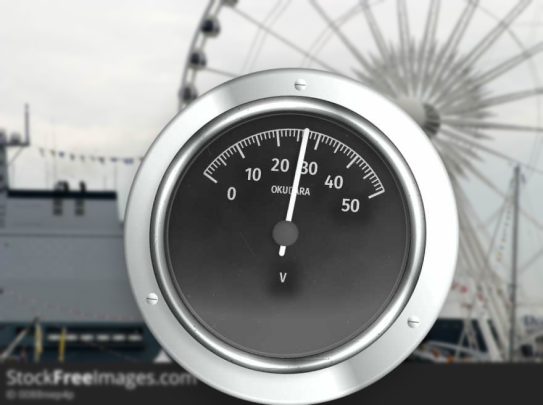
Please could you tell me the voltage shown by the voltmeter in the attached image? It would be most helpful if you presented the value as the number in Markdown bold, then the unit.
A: **27** V
